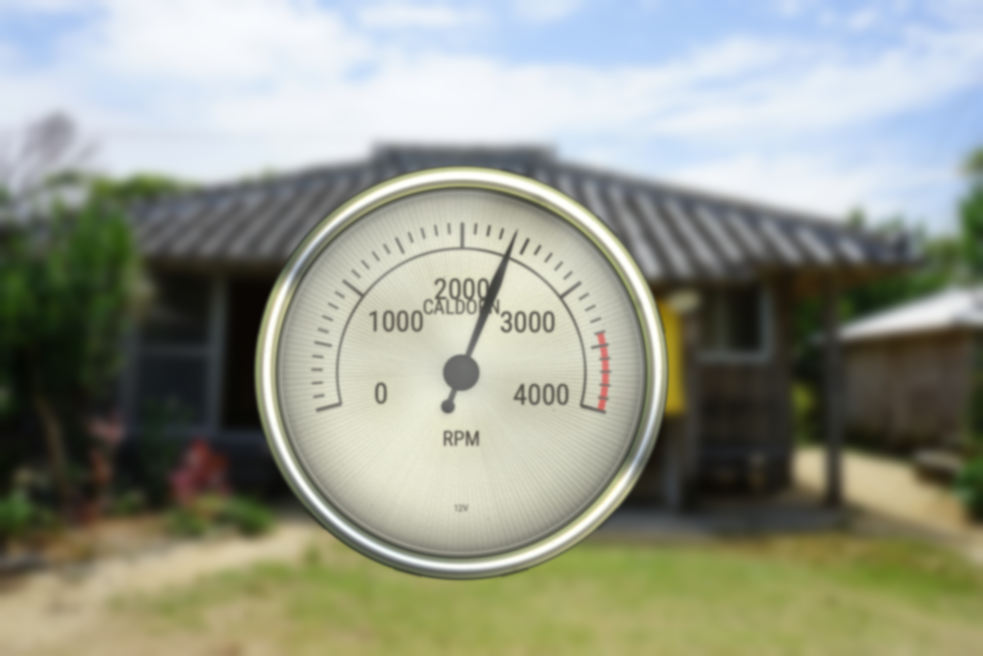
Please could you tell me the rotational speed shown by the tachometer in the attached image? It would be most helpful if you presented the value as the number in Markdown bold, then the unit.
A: **2400** rpm
